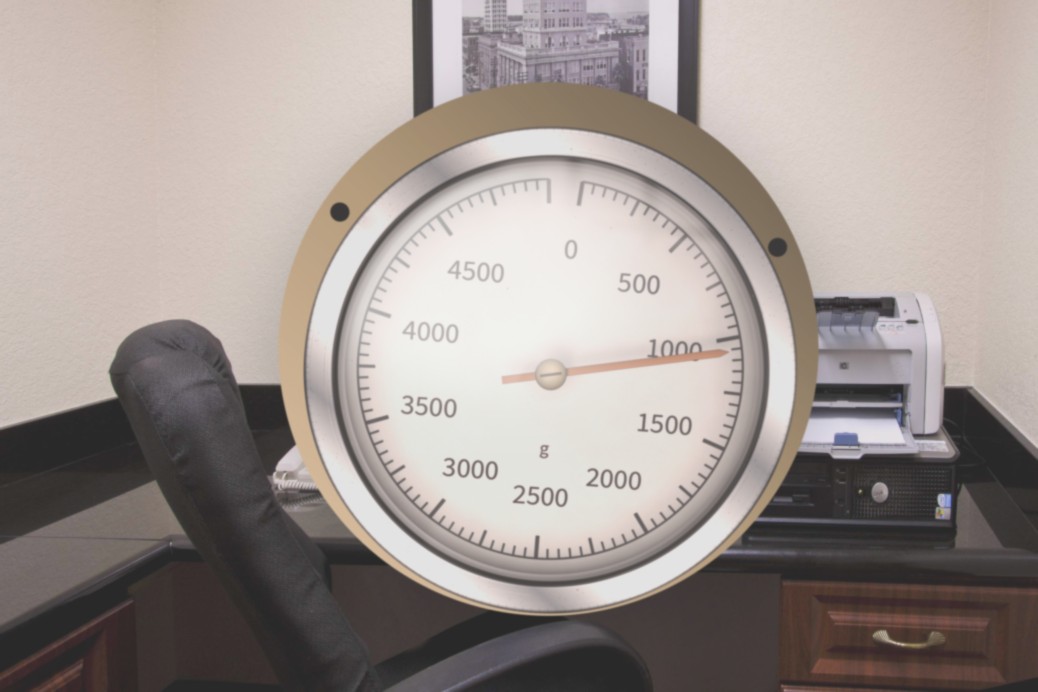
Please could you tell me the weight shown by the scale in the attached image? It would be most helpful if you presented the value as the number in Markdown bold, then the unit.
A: **1050** g
